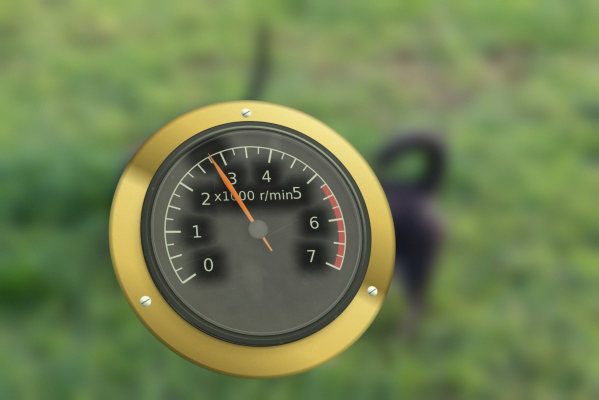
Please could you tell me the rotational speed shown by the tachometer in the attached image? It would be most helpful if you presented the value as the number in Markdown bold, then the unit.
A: **2750** rpm
